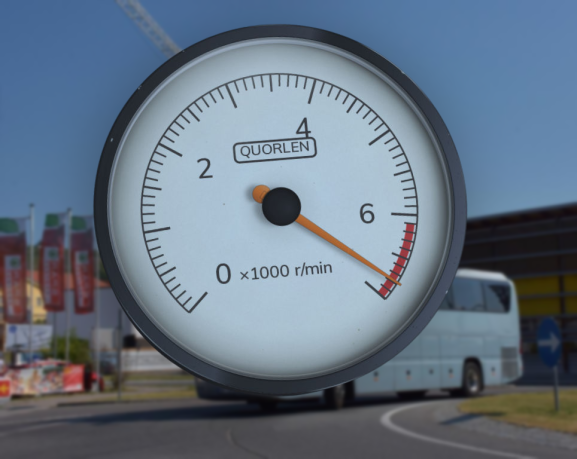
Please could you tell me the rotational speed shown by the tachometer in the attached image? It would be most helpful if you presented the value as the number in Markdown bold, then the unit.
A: **6800** rpm
